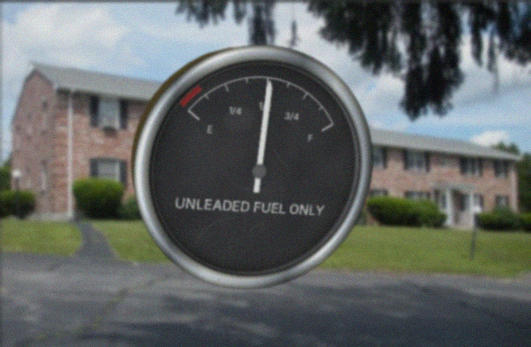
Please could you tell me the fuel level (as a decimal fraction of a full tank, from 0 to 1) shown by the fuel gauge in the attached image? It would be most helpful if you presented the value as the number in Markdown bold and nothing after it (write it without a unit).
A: **0.5**
